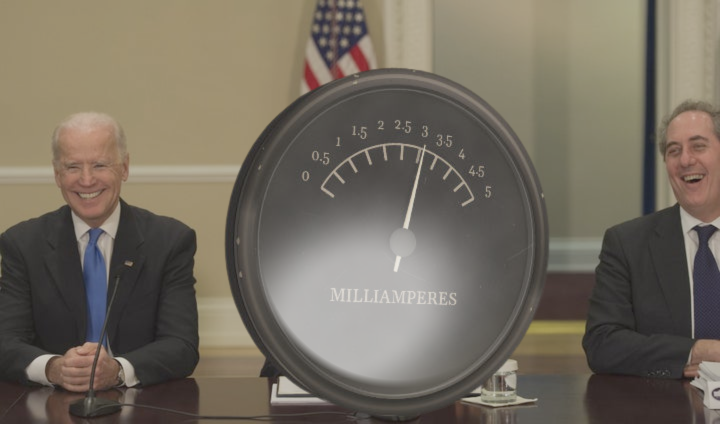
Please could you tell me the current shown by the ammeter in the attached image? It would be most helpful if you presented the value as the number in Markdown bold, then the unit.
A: **3** mA
